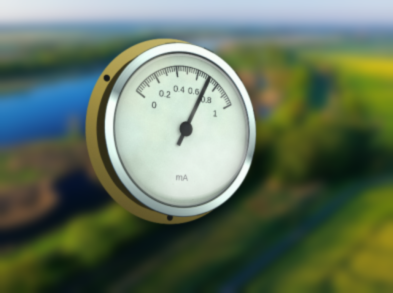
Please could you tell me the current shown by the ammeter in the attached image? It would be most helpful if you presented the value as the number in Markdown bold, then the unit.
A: **0.7** mA
